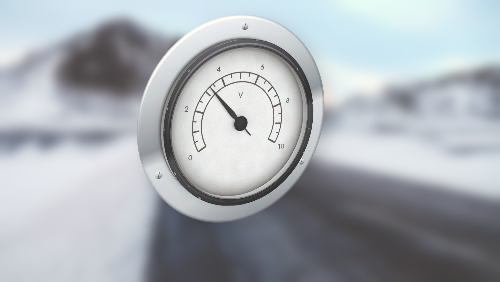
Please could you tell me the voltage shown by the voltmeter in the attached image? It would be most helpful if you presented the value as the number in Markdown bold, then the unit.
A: **3.25** V
